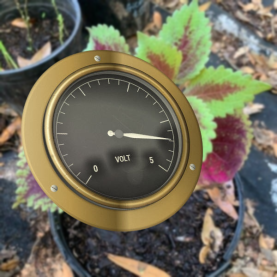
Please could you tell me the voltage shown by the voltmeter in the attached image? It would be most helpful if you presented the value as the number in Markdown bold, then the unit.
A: **4.4** V
